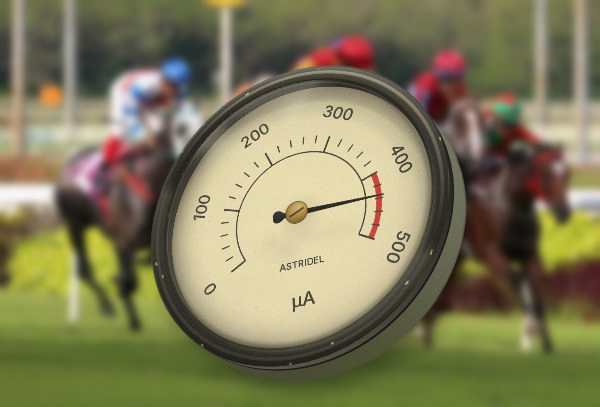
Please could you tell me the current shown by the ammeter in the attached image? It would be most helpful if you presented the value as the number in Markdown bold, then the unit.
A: **440** µA
